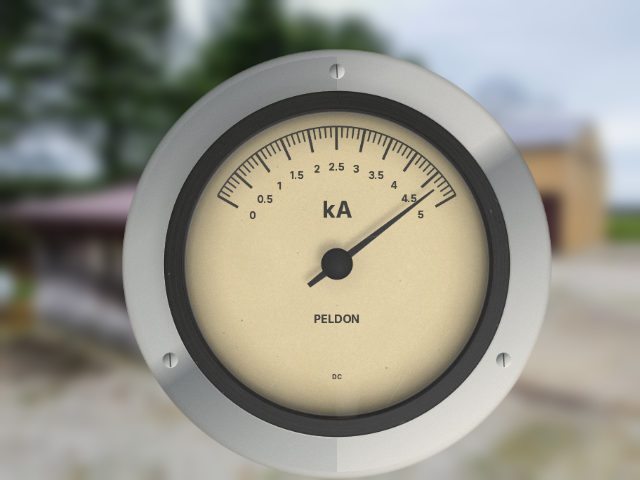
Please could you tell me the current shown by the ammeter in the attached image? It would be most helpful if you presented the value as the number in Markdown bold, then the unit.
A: **4.7** kA
